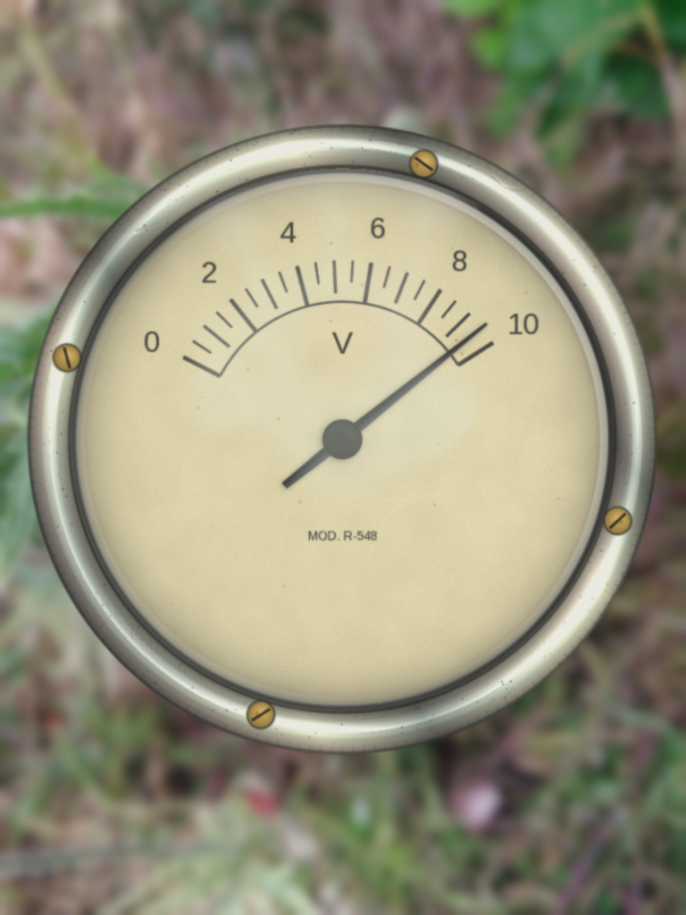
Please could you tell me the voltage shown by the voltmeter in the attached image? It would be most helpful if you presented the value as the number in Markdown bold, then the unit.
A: **9.5** V
